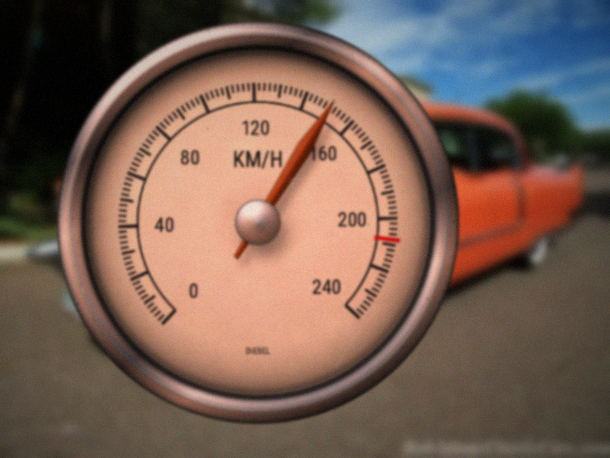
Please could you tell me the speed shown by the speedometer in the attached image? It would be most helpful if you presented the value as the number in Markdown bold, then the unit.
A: **150** km/h
